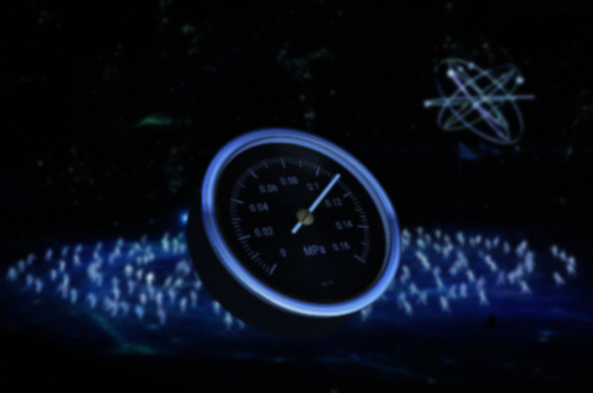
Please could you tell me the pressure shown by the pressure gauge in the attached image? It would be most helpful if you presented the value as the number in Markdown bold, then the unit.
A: **0.11** MPa
